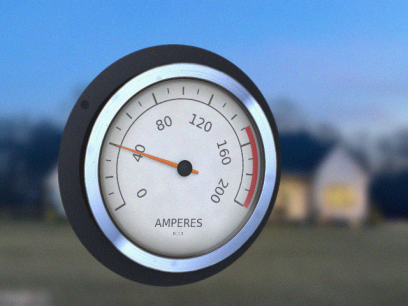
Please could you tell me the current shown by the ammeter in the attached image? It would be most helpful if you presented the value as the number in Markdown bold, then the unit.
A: **40** A
